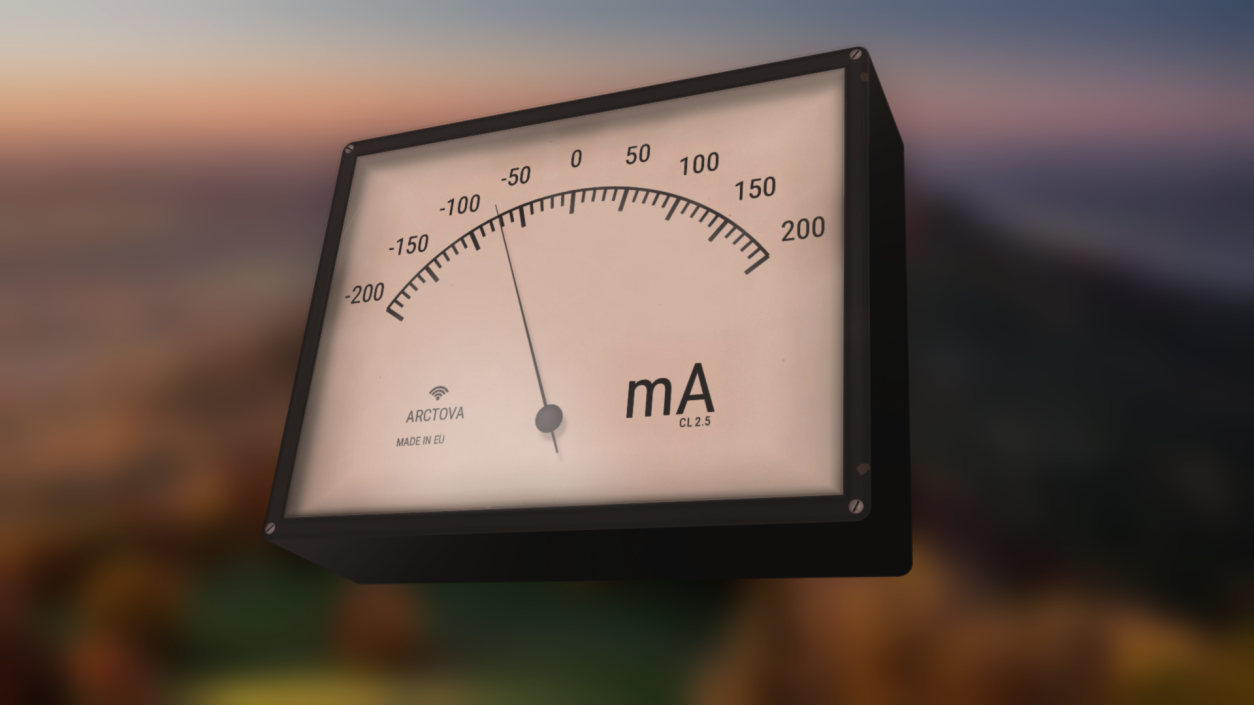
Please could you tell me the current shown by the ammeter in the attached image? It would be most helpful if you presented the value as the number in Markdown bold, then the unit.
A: **-70** mA
